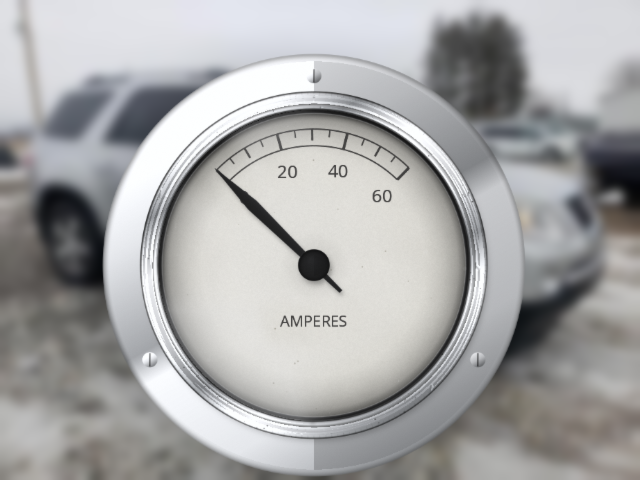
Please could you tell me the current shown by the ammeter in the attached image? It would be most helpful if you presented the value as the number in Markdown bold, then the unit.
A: **0** A
